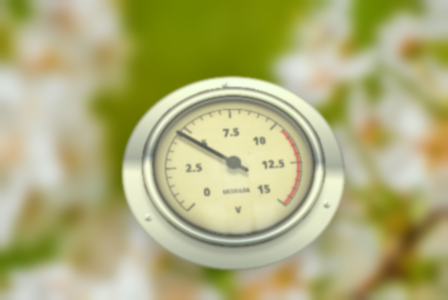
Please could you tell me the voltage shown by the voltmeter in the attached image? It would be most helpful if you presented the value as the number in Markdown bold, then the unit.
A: **4.5** V
